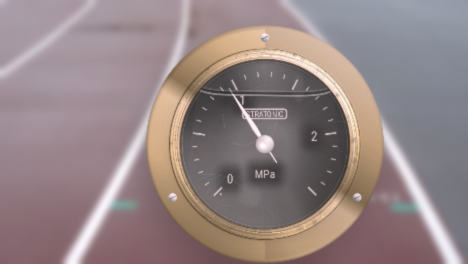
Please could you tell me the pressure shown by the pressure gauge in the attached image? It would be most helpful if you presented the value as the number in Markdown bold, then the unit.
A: **0.95** MPa
